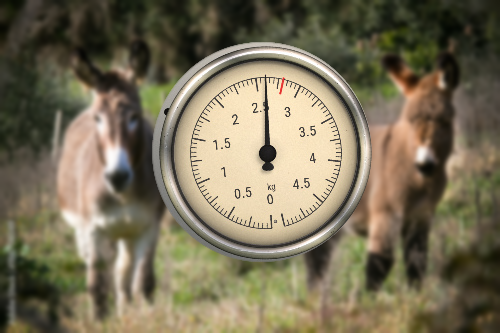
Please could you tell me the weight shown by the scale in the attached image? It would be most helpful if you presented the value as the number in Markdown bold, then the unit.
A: **2.6** kg
